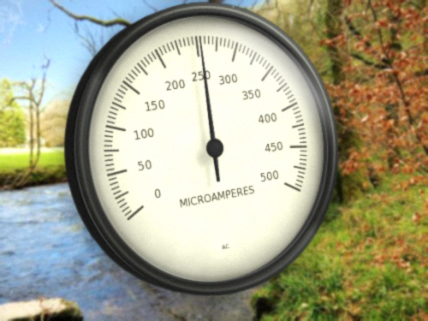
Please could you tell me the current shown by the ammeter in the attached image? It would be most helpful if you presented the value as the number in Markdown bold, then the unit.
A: **250** µA
